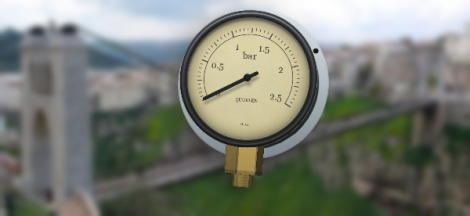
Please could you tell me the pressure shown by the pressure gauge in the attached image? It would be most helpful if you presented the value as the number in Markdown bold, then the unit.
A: **0** bar
